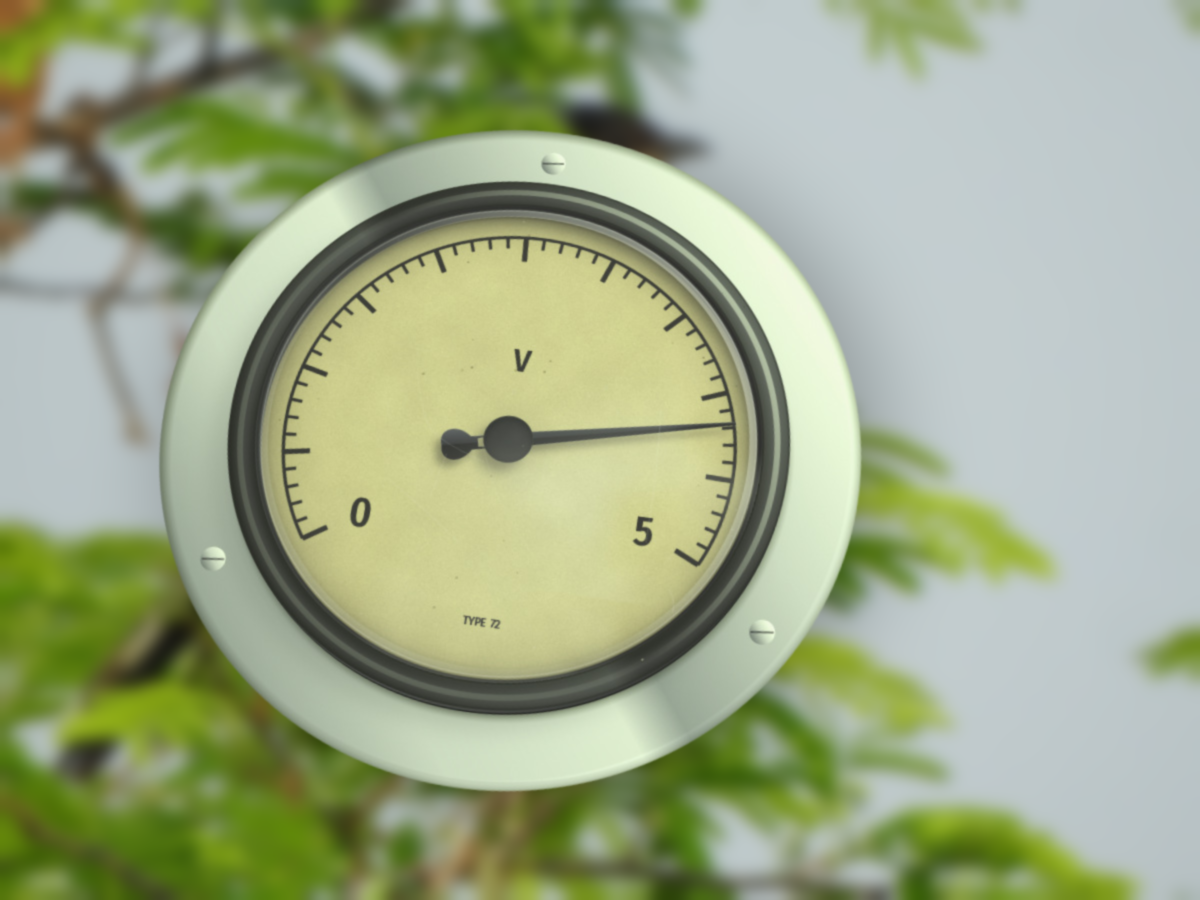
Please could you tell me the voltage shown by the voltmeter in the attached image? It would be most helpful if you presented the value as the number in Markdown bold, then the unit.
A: **4.2** V
